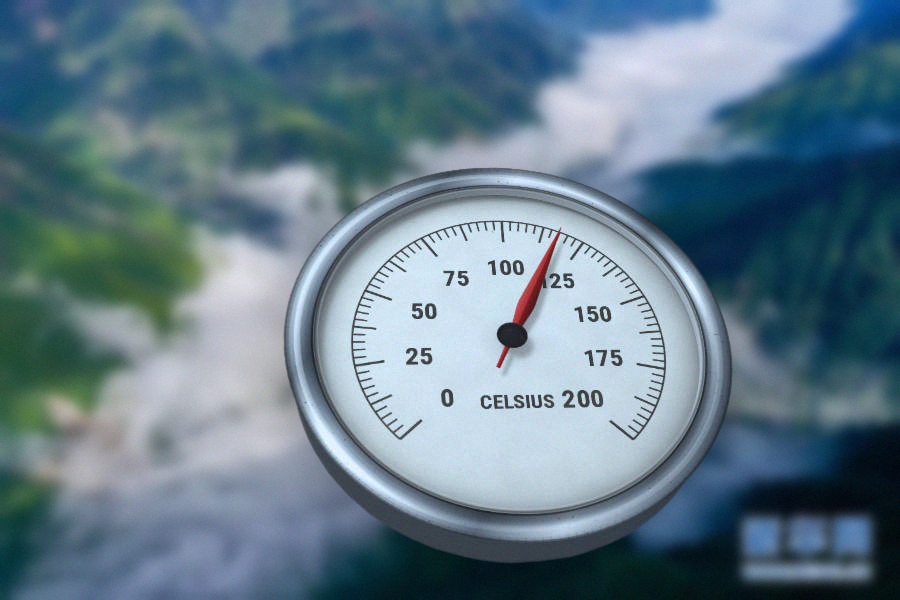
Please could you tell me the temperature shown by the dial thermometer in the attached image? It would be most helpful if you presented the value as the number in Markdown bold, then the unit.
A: **117.5** °C
